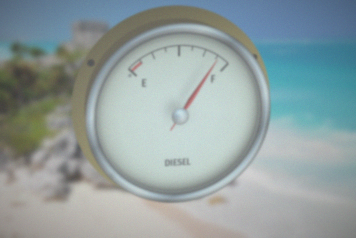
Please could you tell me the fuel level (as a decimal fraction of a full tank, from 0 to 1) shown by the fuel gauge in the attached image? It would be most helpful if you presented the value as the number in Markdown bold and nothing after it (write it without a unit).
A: **0.875**
